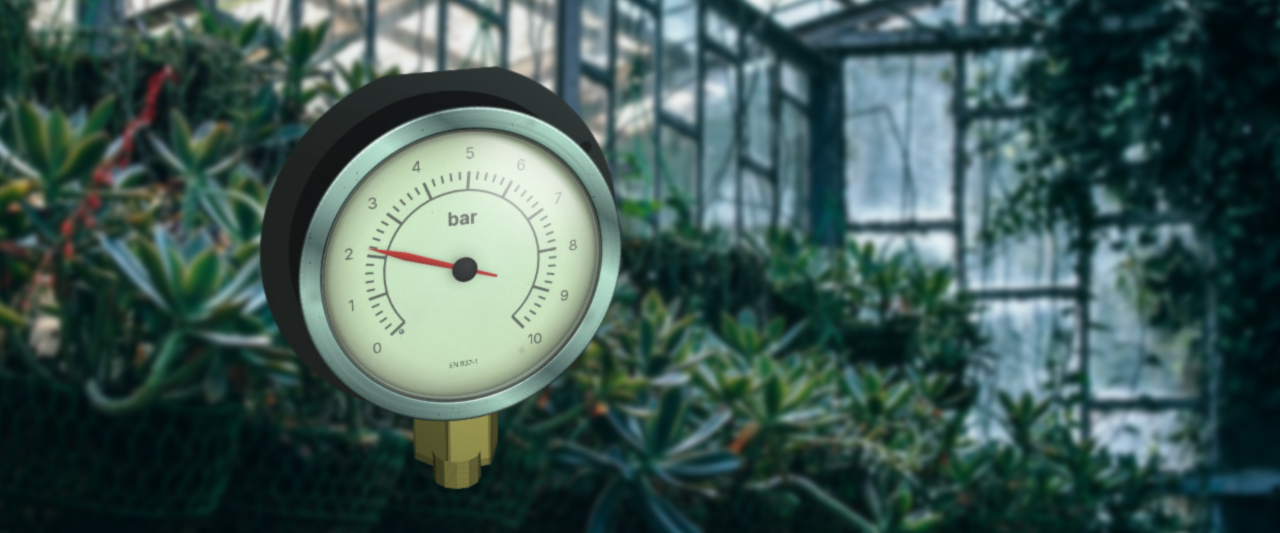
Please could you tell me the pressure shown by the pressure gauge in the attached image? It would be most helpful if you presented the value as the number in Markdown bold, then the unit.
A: **2.2** bar
